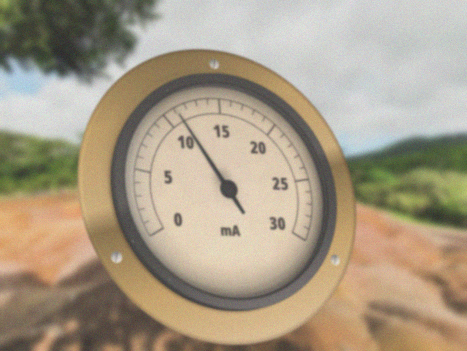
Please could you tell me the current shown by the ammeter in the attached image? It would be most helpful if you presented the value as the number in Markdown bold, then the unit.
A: **11** mA
